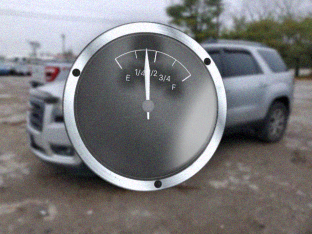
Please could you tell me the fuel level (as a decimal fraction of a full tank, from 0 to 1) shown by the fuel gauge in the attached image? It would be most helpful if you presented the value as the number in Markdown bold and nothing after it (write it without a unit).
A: **0.375**
